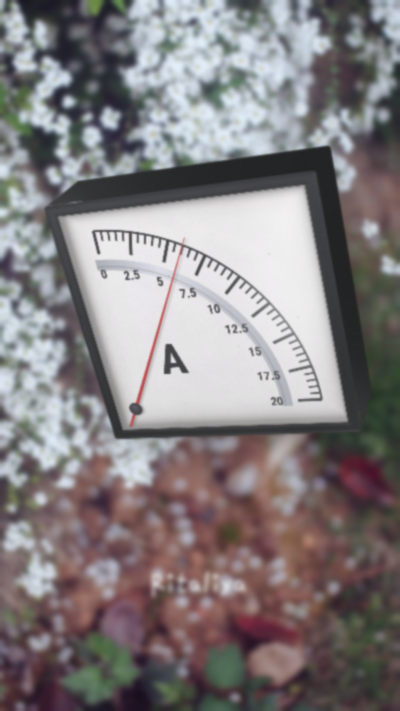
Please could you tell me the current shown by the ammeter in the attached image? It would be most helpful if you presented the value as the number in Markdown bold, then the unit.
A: **6** A
